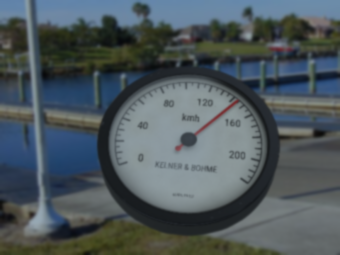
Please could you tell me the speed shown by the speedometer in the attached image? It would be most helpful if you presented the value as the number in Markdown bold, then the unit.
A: **145** km/h
